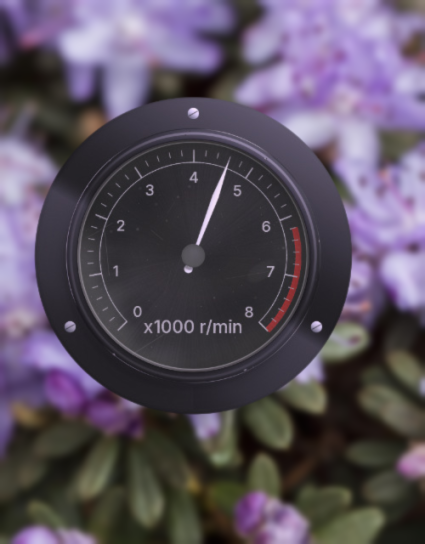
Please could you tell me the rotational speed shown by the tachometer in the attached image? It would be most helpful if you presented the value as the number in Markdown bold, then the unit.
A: **4600** rpm
